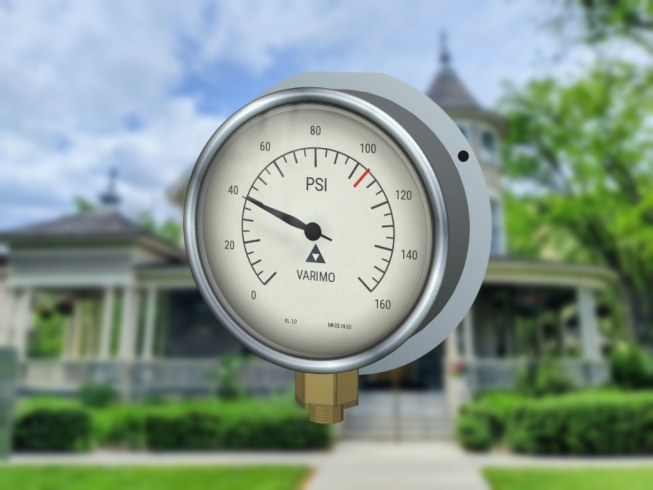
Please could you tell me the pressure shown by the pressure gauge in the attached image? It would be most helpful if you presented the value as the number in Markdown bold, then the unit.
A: **40** psi
